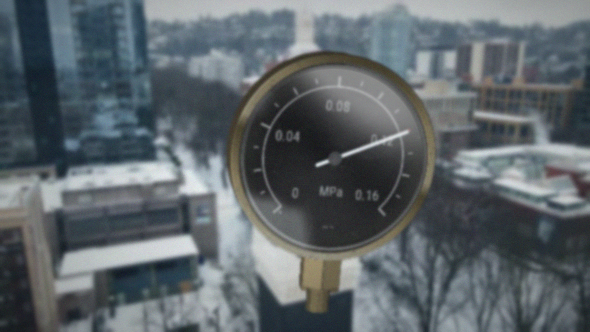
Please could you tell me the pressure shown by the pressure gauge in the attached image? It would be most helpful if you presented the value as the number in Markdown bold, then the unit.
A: **0.12** MPa
